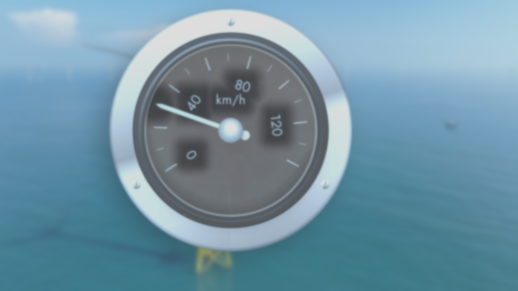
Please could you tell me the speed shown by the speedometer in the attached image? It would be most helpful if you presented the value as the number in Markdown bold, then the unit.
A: **30** km/h
